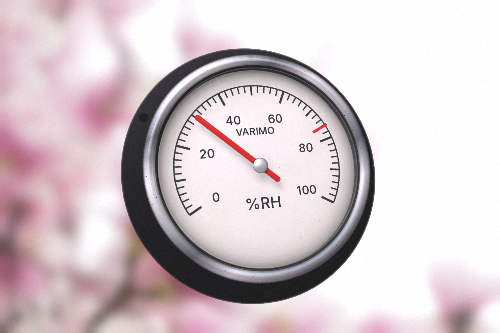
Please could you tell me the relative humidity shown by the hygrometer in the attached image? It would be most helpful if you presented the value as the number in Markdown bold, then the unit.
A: **30** %
